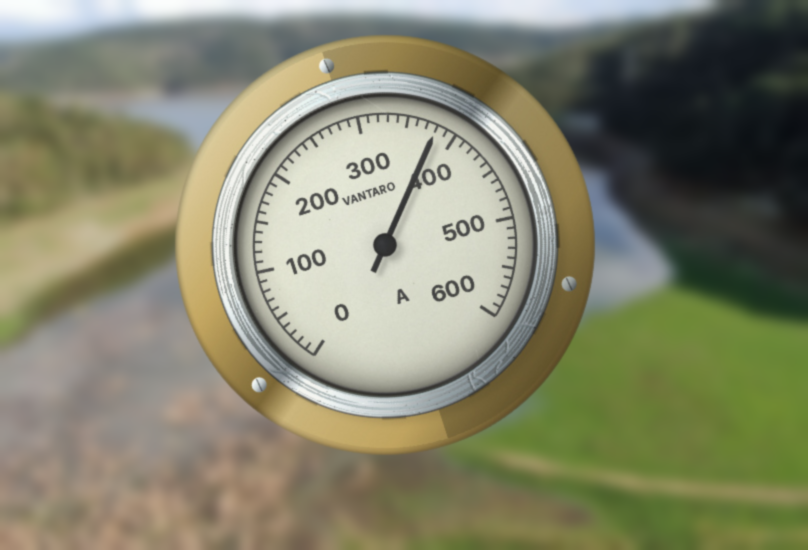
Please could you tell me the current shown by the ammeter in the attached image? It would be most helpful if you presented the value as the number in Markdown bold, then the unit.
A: **380** A
